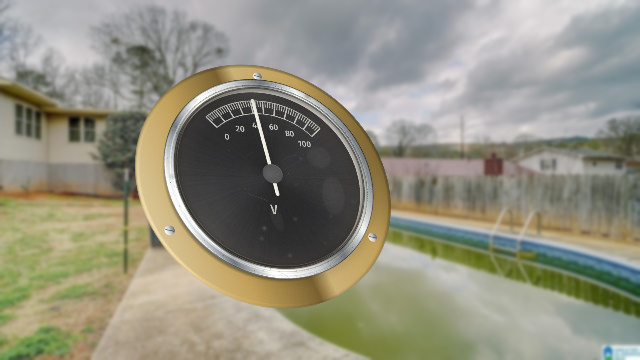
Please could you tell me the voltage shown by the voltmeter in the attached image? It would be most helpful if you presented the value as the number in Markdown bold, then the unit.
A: **40** V
